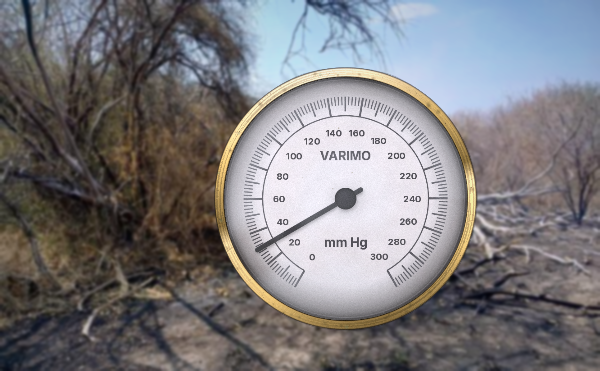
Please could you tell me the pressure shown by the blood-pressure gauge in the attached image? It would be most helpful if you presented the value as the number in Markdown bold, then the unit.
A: **30** mmHg
